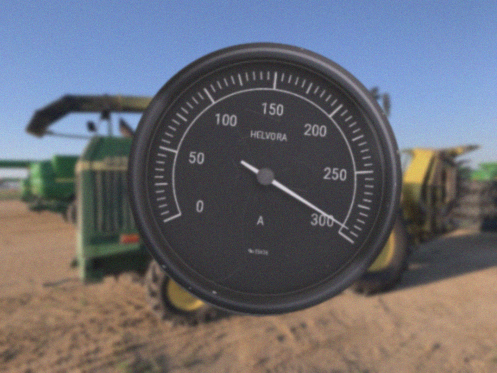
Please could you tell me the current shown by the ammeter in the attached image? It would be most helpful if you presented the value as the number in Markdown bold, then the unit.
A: **295** A
